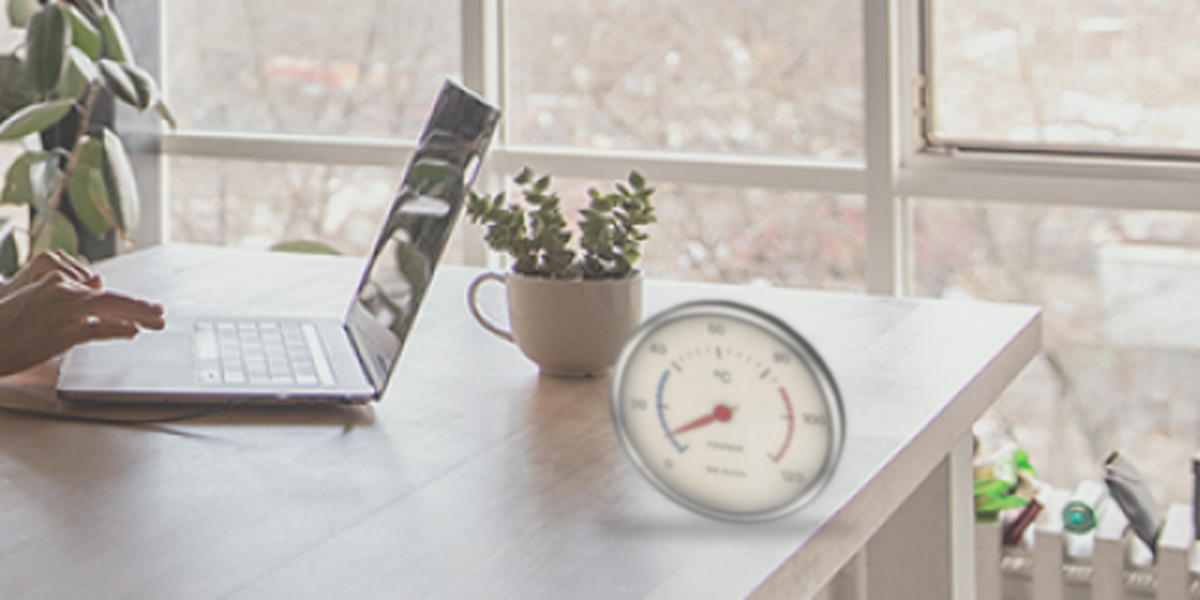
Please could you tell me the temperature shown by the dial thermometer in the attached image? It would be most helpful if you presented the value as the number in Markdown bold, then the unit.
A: **8** °C
